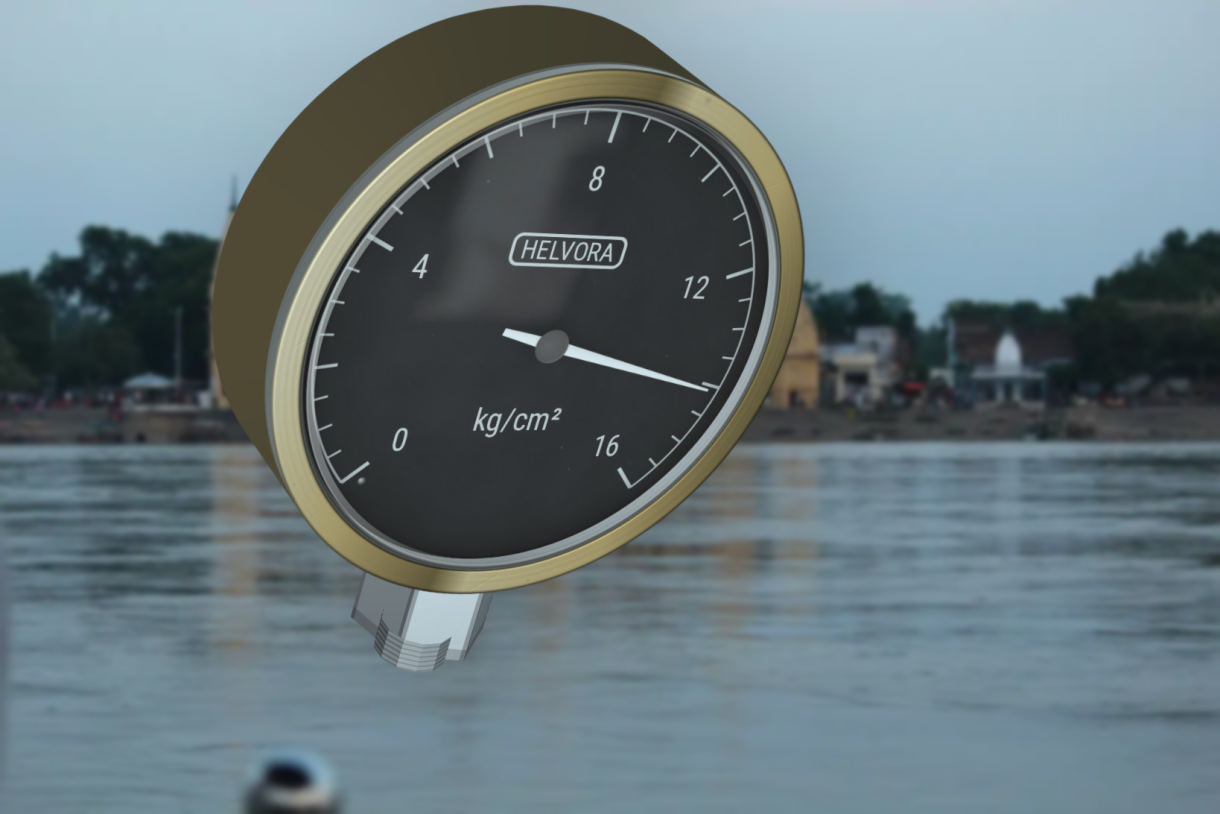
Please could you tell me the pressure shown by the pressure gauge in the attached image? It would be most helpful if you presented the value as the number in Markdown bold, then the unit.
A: **14** kg/cm²
